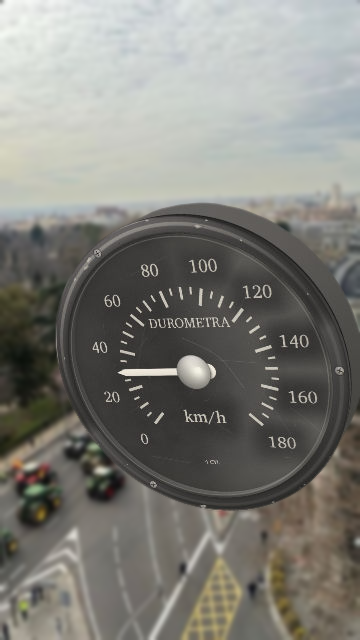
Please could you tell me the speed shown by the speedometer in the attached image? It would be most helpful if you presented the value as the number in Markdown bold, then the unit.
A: **30** km/h
